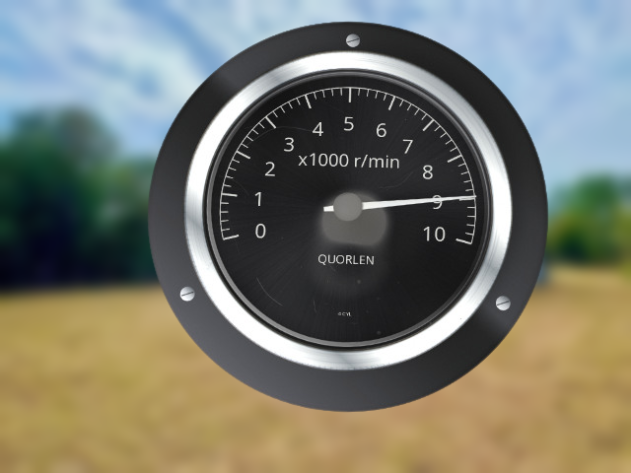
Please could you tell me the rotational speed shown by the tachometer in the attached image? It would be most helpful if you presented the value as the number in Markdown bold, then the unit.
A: **9000** rpm
